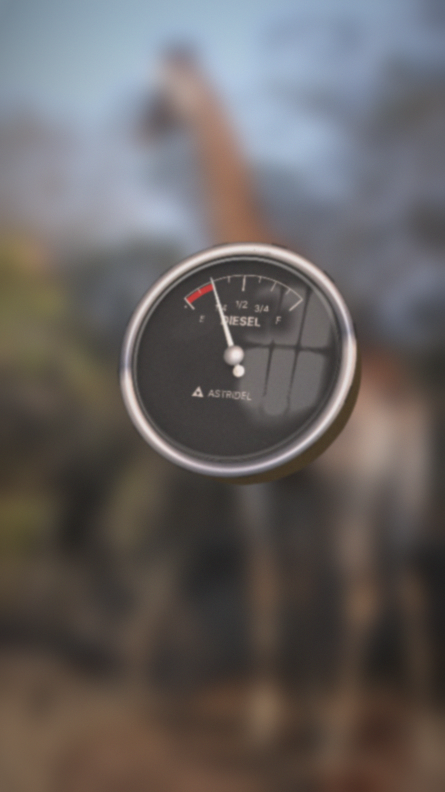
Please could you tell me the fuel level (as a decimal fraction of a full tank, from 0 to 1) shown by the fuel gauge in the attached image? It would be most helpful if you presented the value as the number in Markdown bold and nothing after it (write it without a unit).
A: **0.25**
